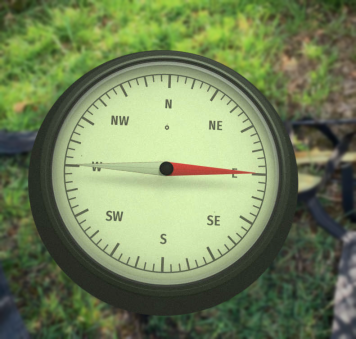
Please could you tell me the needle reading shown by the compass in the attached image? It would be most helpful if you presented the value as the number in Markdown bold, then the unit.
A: **90** °
